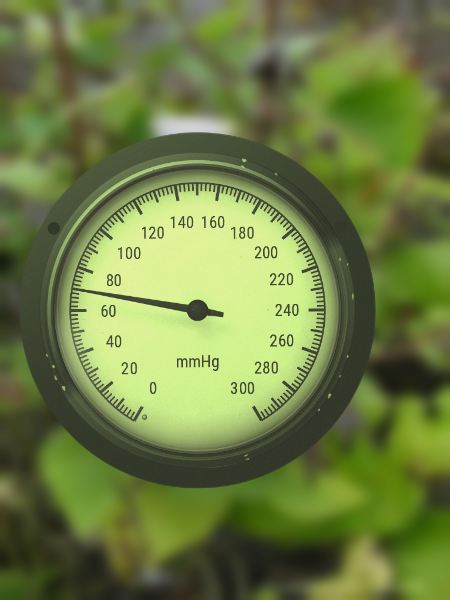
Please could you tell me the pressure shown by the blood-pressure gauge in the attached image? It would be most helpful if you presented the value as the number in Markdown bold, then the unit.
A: **70** mmHg
